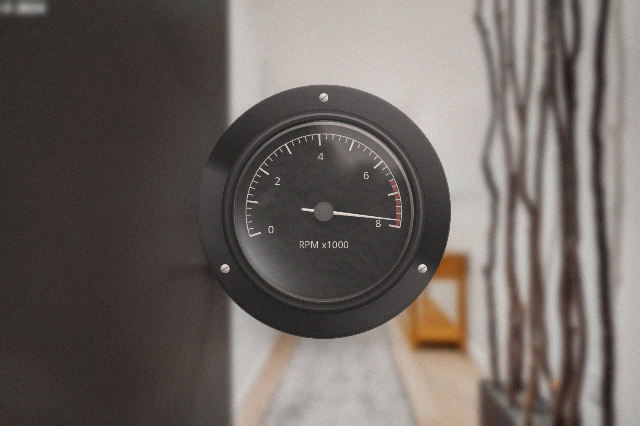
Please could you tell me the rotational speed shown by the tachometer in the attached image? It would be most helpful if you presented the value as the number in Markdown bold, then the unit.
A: **7800** rpm
